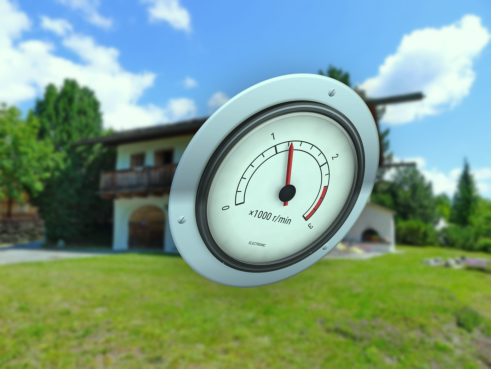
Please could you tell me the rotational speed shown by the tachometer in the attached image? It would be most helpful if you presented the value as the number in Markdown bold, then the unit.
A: **1200** rpm
